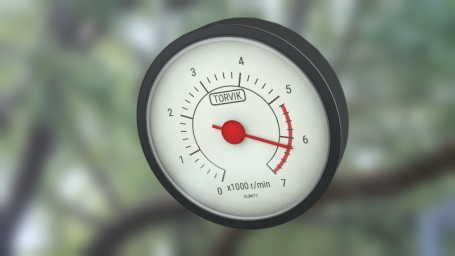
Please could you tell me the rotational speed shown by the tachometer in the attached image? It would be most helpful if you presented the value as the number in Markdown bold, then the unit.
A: **6200** rpm
